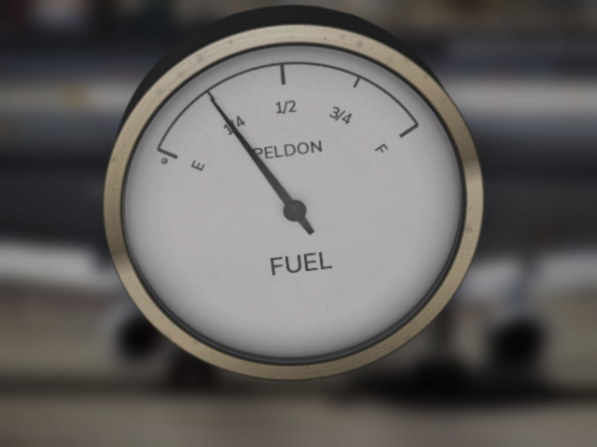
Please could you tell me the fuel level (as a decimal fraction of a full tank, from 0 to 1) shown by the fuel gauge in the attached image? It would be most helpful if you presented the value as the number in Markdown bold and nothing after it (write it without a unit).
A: **0.25**
